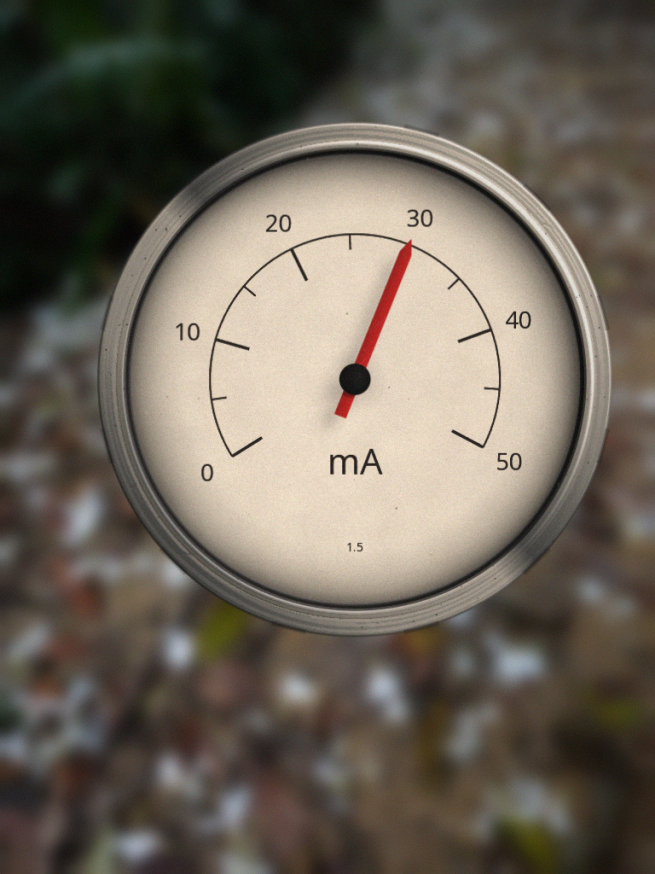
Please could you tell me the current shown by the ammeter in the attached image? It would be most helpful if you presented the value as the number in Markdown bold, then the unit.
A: **30** mA
